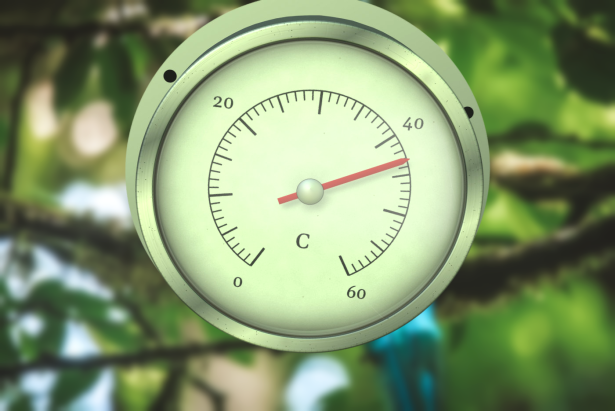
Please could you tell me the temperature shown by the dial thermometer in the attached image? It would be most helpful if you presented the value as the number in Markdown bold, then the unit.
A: **43** °C
